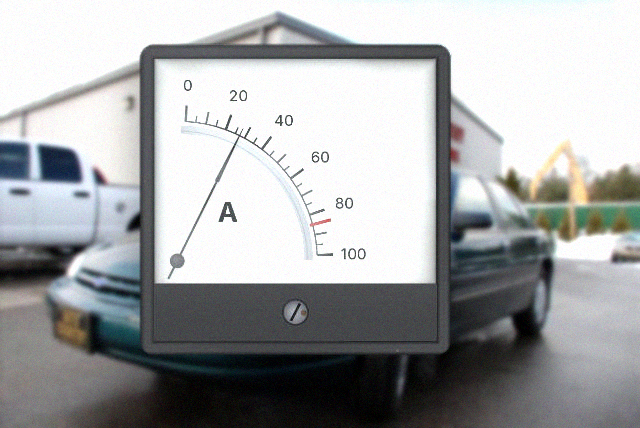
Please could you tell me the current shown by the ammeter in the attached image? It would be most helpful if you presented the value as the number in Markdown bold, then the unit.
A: **27.5** A
